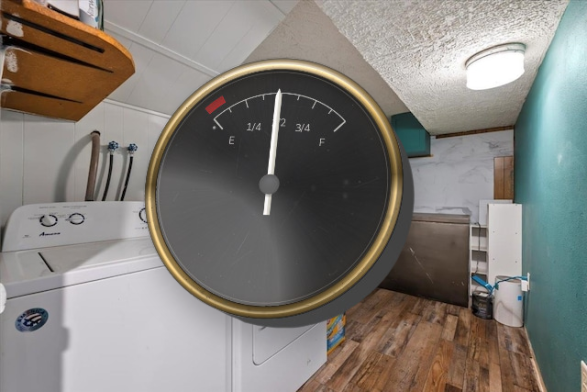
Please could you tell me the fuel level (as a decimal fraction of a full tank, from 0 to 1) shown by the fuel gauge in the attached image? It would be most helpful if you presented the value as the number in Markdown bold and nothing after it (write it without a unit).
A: **0.5**
